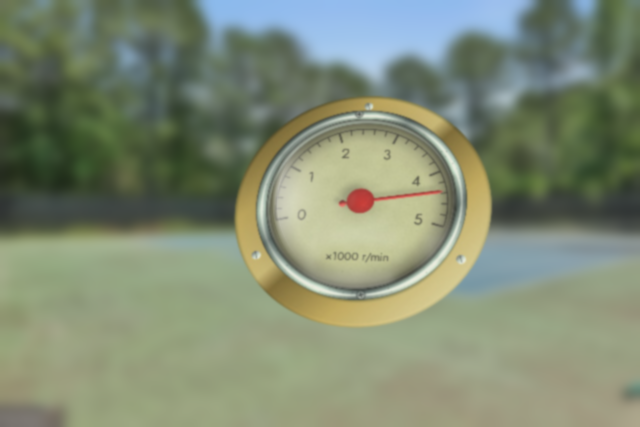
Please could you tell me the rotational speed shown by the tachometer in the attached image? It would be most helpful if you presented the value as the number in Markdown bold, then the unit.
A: **4400** rpm
